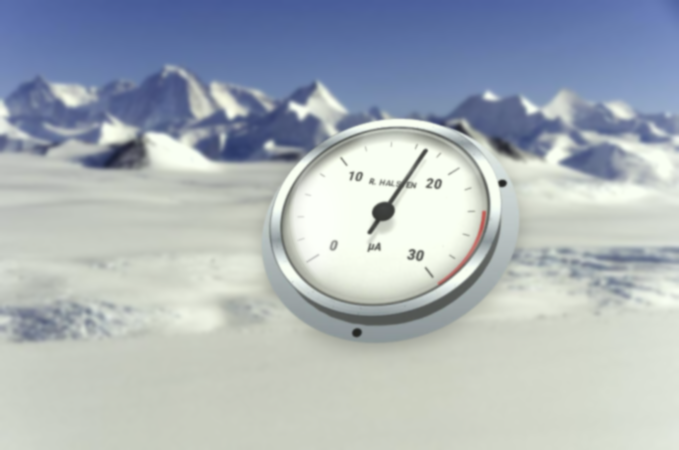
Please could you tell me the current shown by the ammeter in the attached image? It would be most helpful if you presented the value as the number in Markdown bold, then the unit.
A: **17** µA
